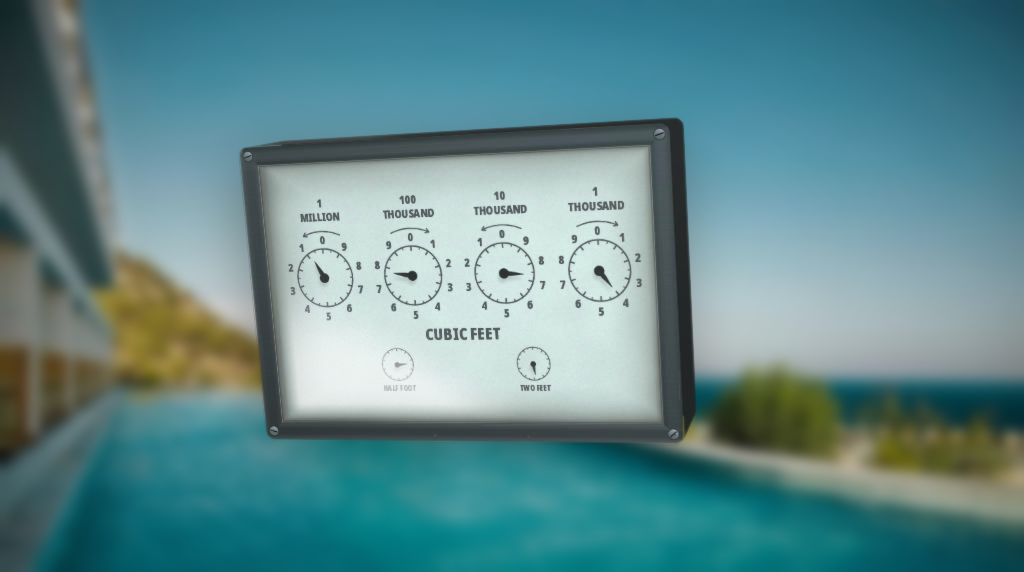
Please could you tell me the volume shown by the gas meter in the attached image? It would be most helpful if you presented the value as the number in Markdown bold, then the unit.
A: **77400** ft³
